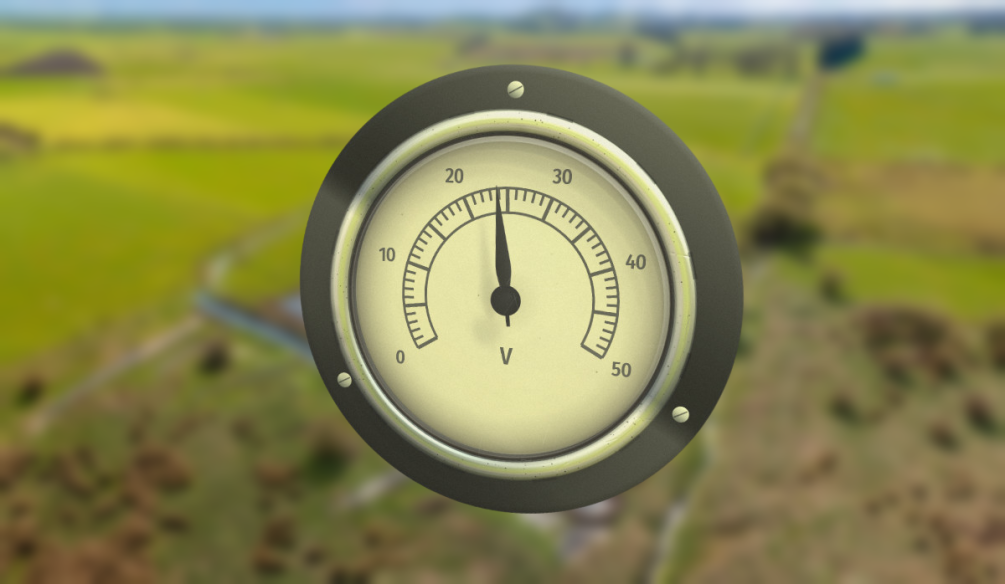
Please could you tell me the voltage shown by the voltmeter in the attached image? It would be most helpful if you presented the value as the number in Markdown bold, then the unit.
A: **24** V
